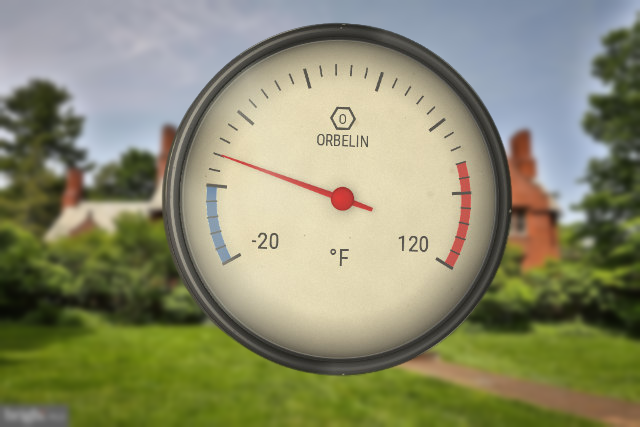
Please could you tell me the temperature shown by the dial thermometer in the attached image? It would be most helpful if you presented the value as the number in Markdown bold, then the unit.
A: **8** °F
